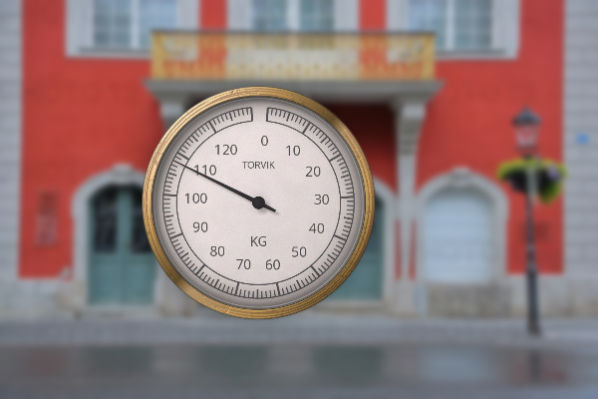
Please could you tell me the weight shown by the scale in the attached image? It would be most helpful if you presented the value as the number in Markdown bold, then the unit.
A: **108** kg
